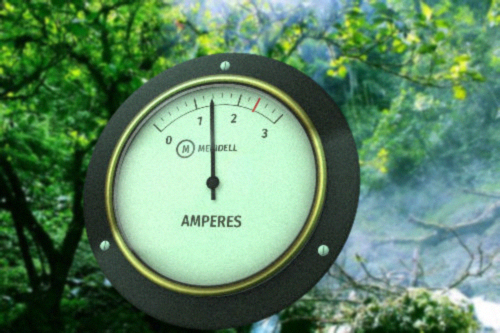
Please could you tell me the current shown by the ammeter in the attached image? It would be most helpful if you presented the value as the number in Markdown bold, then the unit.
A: **1.4** A
